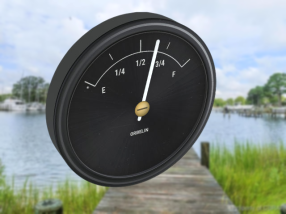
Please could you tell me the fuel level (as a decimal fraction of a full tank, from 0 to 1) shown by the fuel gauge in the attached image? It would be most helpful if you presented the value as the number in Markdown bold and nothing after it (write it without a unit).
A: **0.625**
